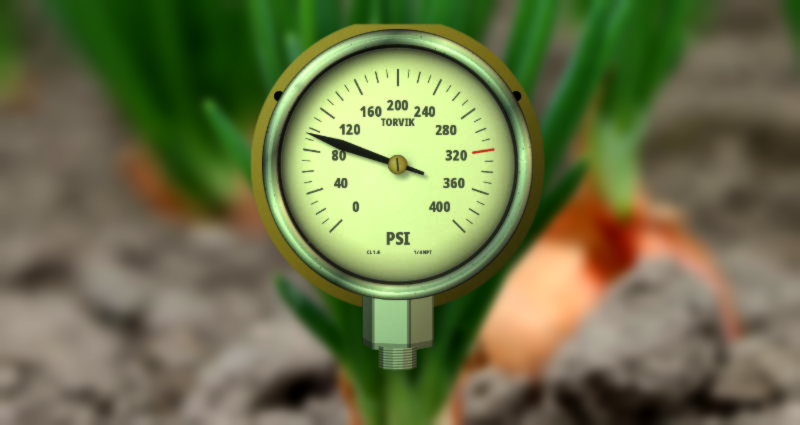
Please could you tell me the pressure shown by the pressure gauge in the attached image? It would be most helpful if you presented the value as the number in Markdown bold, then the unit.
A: **95** psi
